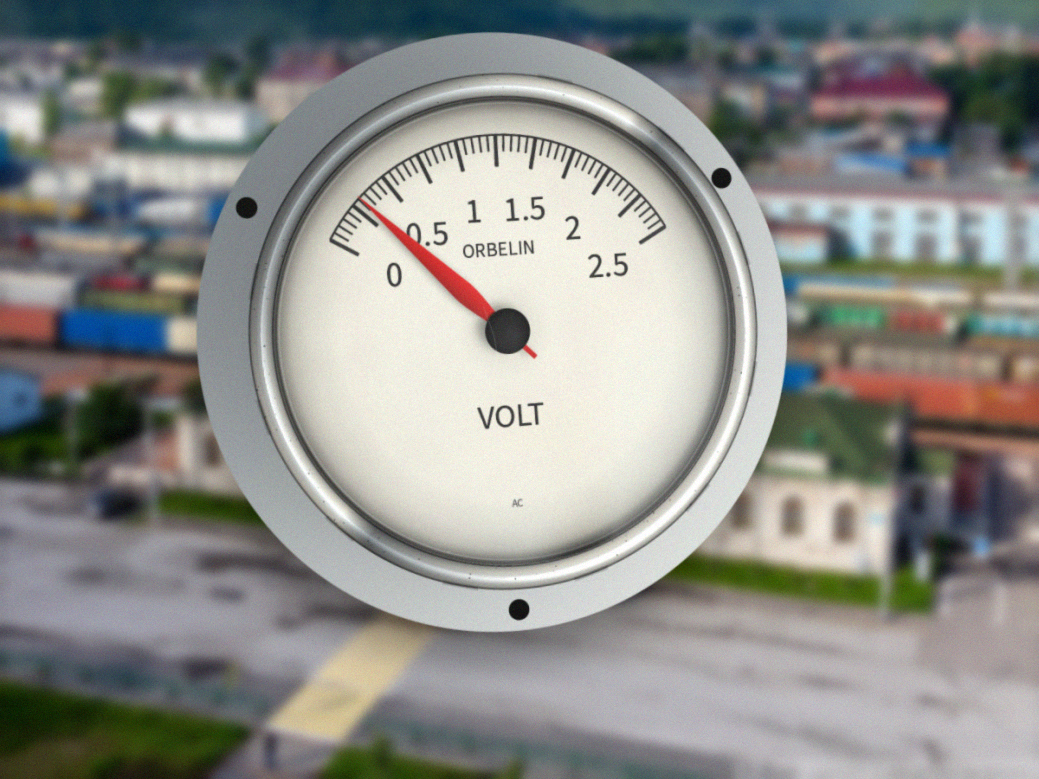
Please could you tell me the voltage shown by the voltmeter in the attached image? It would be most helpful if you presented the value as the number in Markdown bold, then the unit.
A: **0.3** V
